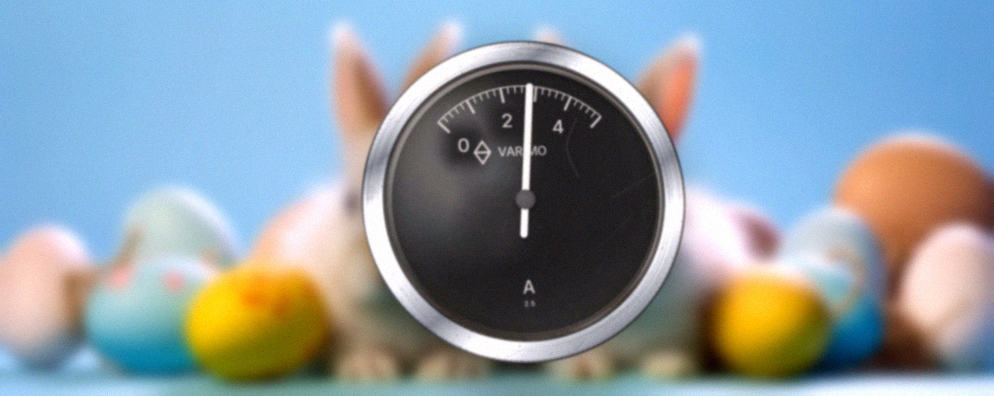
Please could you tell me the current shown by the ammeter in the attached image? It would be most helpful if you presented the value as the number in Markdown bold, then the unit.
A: **2.8** A
